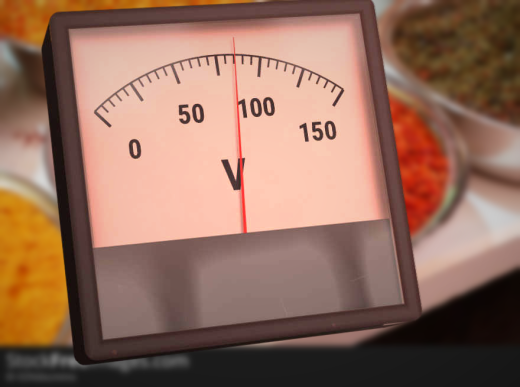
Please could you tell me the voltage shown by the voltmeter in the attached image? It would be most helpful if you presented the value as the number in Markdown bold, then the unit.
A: **85** V
